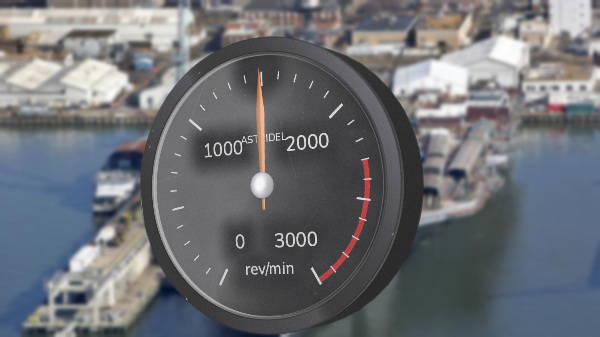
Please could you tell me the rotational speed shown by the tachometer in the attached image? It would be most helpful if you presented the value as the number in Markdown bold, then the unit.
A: **1500** rpm
